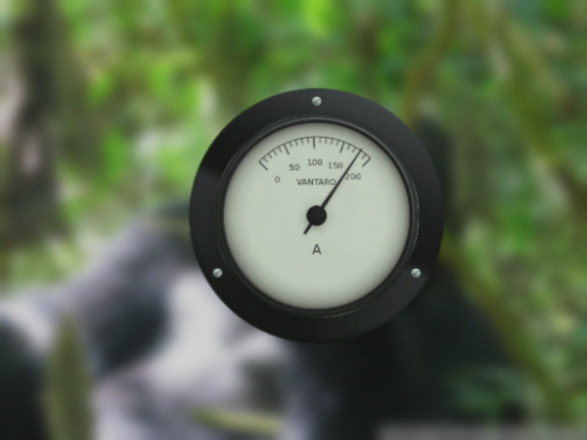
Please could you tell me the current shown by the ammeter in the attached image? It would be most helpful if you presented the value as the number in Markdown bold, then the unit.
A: **180** A
